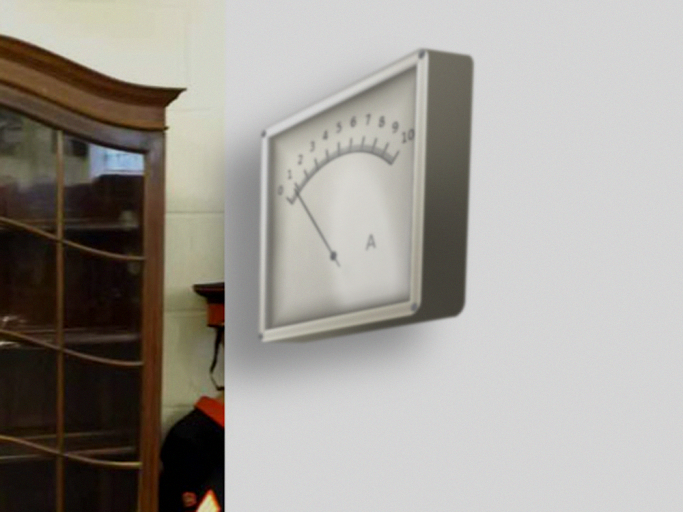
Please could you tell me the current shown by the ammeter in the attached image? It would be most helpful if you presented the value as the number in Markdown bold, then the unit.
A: **1** A
